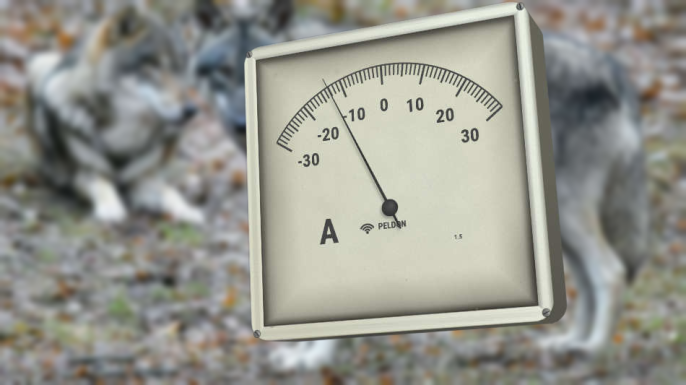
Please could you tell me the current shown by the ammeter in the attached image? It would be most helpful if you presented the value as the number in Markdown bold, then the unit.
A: **-13** A
